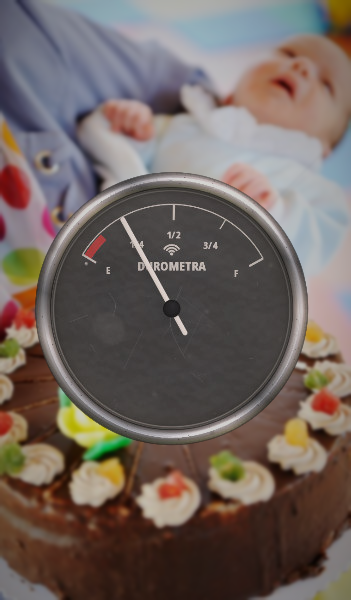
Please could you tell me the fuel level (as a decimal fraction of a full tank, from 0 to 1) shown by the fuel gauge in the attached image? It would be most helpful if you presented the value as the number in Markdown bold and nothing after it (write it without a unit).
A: **0.25**
